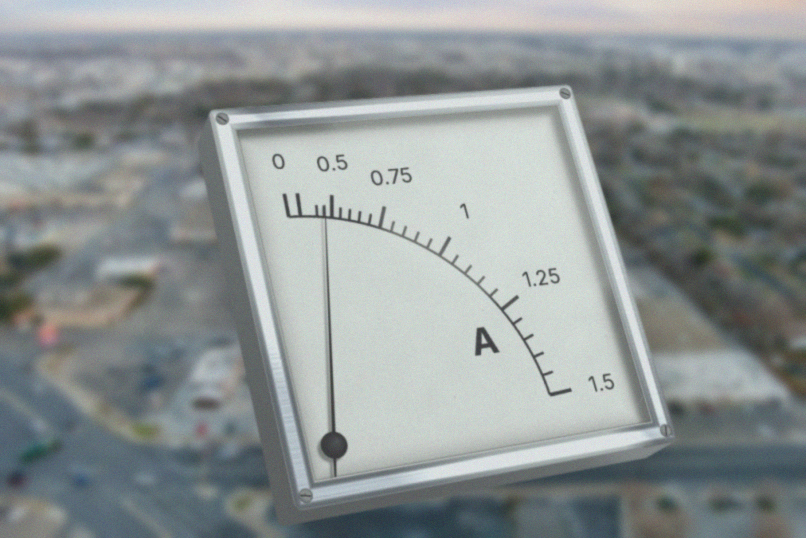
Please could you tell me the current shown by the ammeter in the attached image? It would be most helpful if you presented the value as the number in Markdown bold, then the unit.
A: **0.45** A
